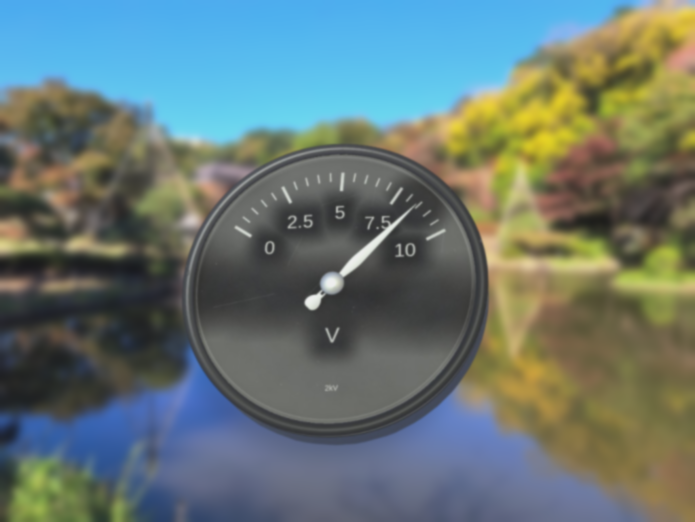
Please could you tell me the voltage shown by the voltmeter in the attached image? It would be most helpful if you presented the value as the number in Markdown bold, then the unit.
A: **8.5** V
